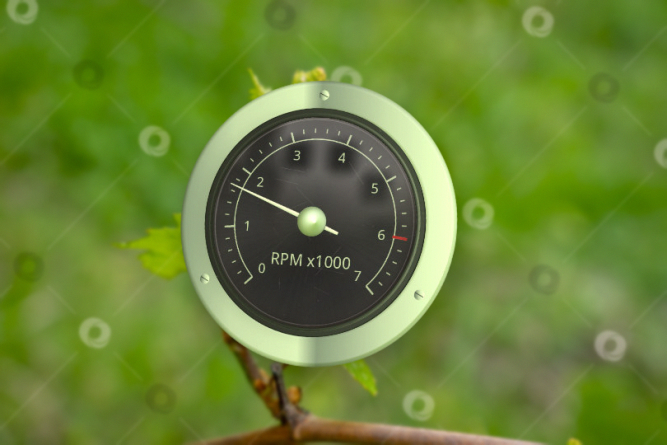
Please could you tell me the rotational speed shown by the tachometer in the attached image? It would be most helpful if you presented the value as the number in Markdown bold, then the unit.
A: **1700** rpm
